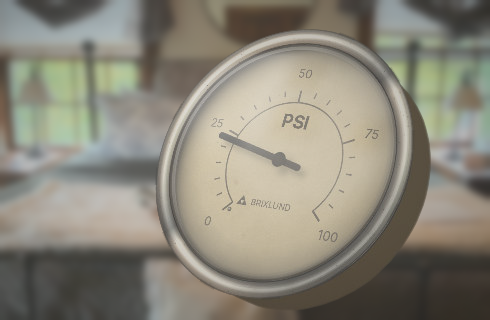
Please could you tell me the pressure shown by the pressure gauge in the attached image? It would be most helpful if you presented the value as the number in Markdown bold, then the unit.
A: **22.5** psi
